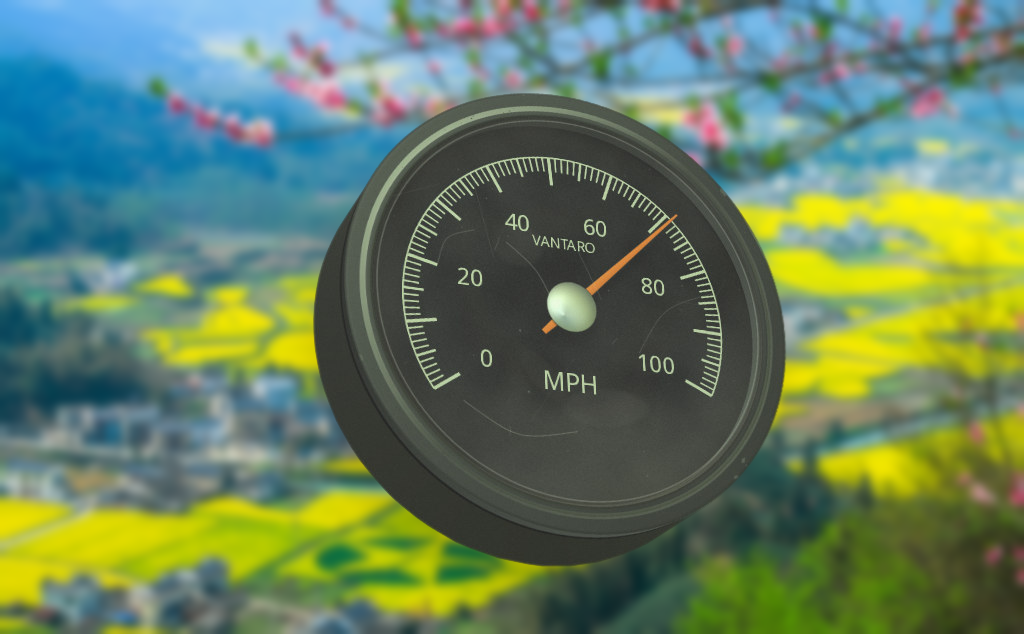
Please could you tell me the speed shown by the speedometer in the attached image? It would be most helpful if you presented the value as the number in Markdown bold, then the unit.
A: **71** mph
